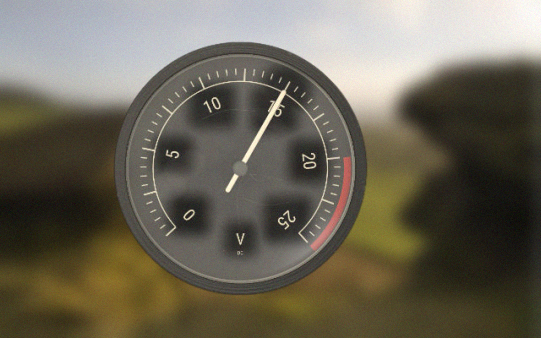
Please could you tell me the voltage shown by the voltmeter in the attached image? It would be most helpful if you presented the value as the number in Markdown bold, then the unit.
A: **15** V
